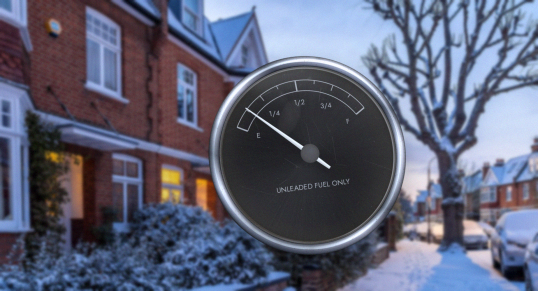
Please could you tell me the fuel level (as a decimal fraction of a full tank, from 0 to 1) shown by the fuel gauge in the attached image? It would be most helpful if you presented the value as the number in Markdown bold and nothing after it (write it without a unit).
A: **0.125**
